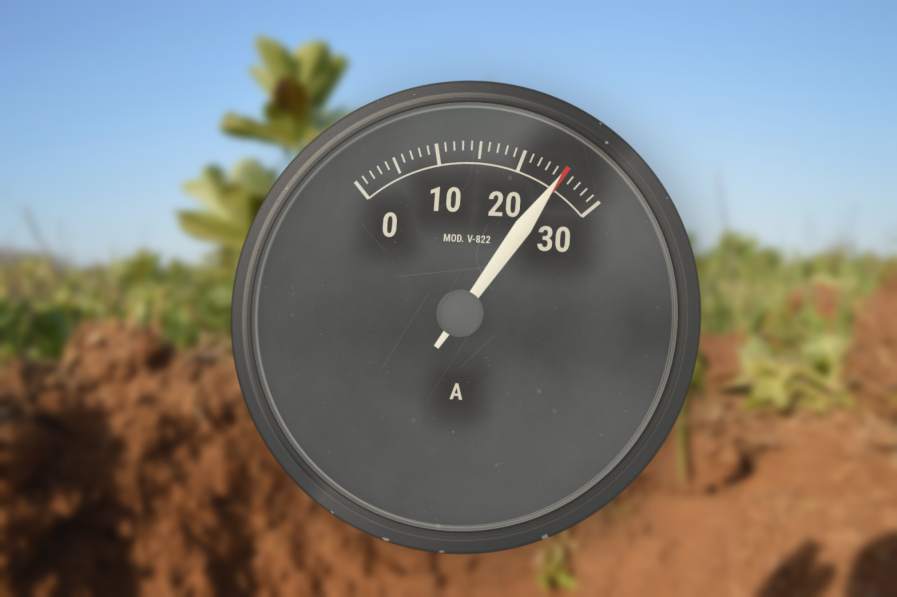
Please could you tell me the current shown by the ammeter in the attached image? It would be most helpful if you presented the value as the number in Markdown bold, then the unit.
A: **25** A
